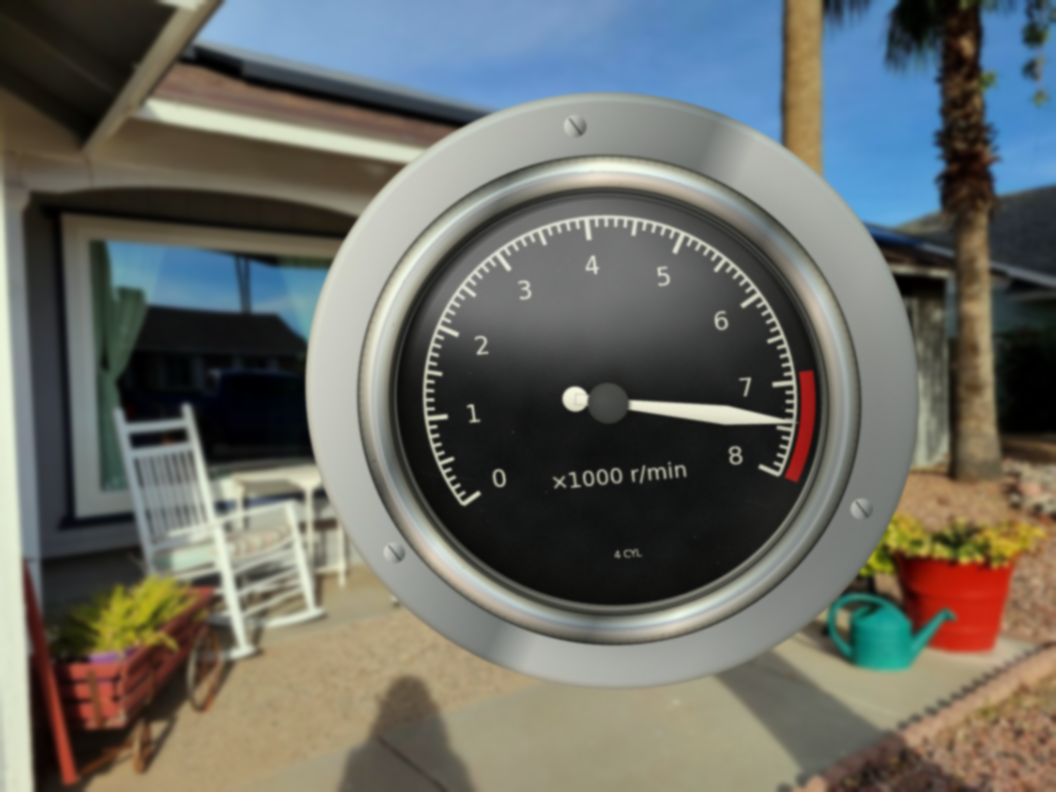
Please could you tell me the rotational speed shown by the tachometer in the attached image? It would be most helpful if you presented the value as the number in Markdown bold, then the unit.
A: **7400** rpm
